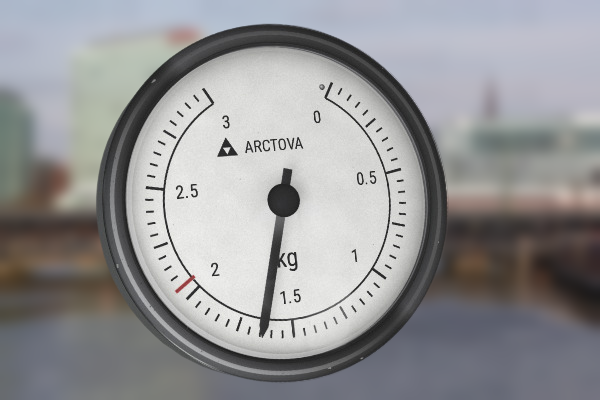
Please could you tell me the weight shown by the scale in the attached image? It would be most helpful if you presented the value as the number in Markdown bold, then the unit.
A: **1.65** kg
